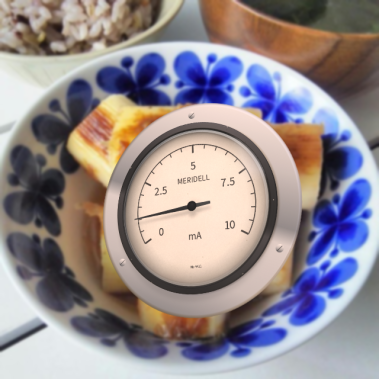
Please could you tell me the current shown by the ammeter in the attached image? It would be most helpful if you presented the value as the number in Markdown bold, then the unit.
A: **1** mA
